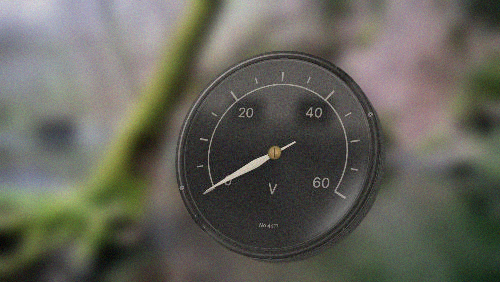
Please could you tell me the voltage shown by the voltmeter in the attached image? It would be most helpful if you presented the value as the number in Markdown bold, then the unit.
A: **0** V
